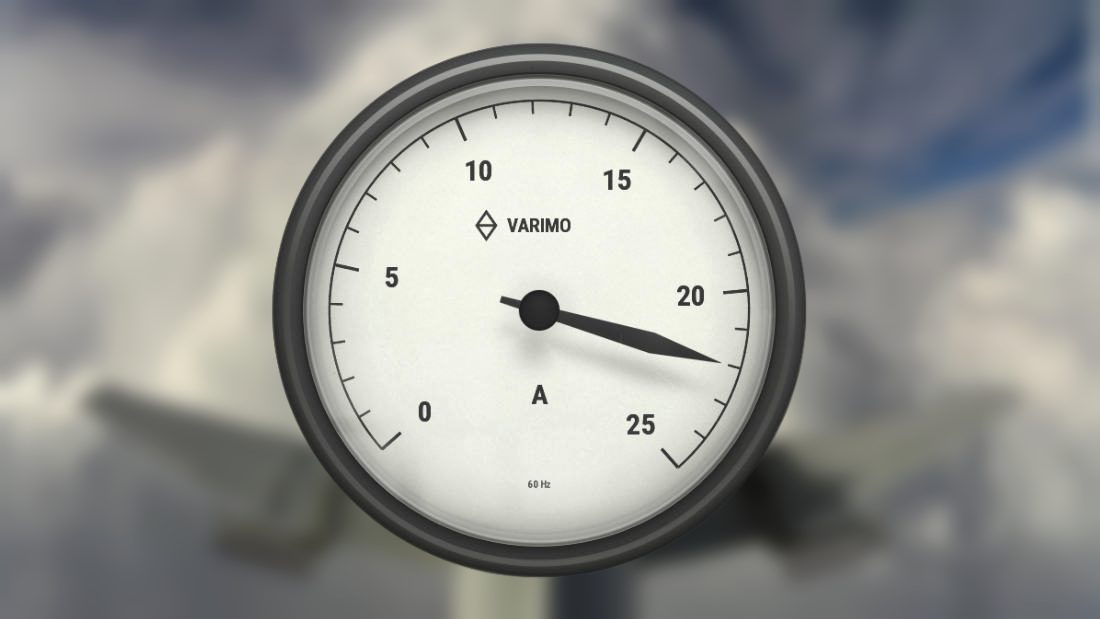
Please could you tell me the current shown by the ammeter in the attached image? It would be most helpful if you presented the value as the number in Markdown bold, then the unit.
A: **22** A
